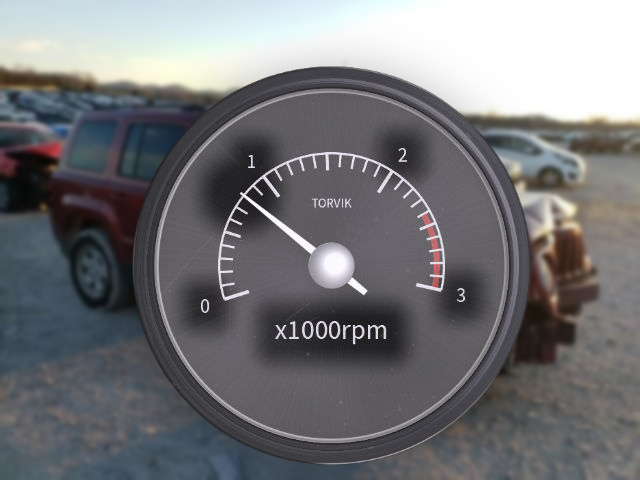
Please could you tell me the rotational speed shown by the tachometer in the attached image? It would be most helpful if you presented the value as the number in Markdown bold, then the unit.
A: **800** rpm
